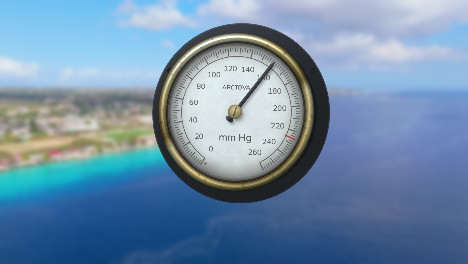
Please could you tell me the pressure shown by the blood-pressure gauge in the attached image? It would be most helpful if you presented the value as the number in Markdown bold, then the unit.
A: **160** mmHg
